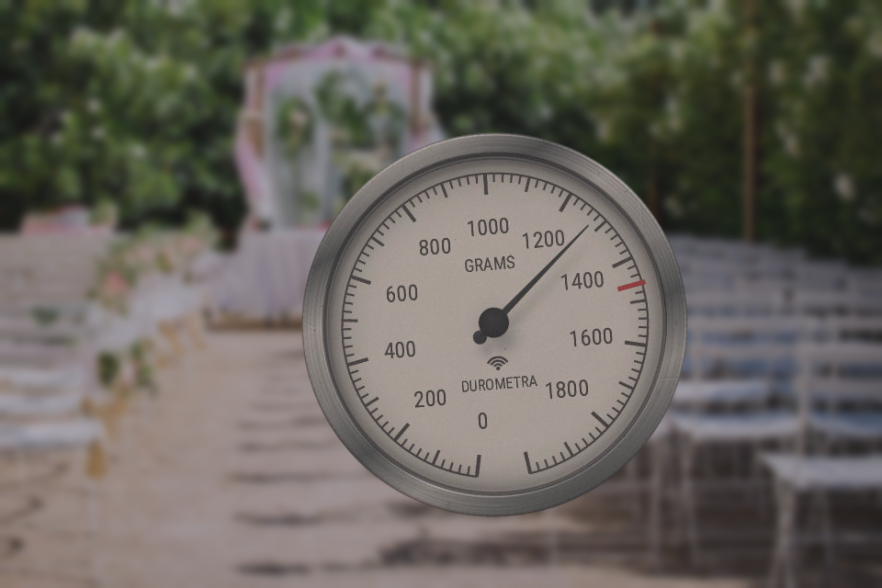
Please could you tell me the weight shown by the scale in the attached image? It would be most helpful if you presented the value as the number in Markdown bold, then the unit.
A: **1280** g
